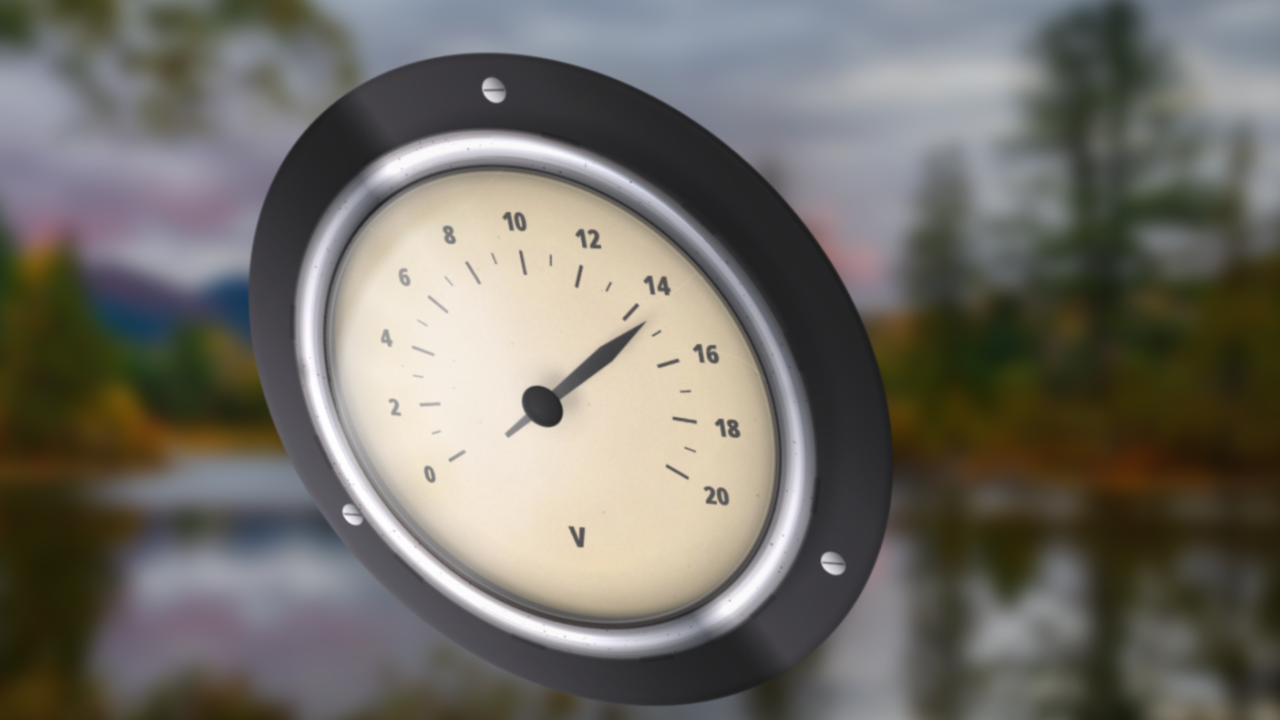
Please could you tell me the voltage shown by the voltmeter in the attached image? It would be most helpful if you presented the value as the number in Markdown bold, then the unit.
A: **14.5** V
